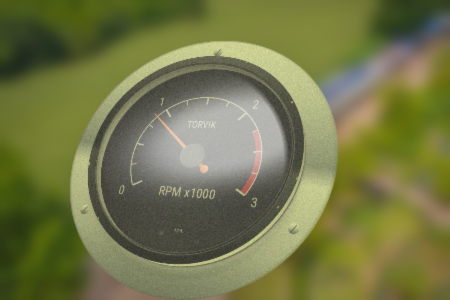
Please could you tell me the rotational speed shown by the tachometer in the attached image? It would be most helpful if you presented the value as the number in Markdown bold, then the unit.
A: **875** rpm
